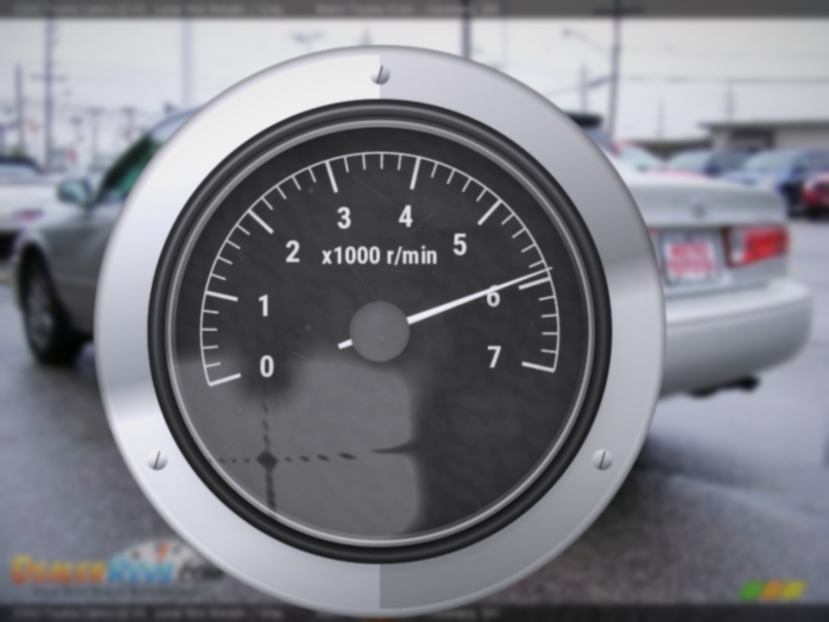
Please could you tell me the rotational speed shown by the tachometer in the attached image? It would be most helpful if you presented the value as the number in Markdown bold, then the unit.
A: **5900** rpm
